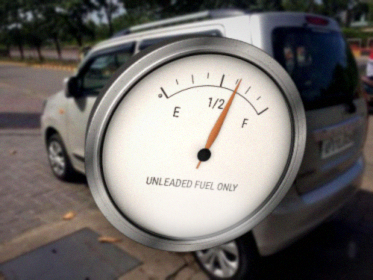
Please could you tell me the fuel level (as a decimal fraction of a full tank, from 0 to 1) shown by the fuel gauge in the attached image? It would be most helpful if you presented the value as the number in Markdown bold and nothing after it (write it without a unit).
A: **0.625**
